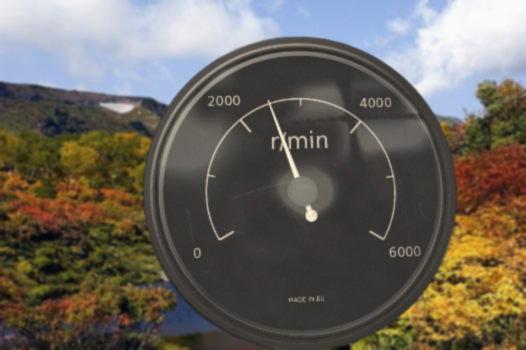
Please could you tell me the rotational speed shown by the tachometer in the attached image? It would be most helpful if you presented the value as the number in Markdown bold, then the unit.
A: **2500** rpm
